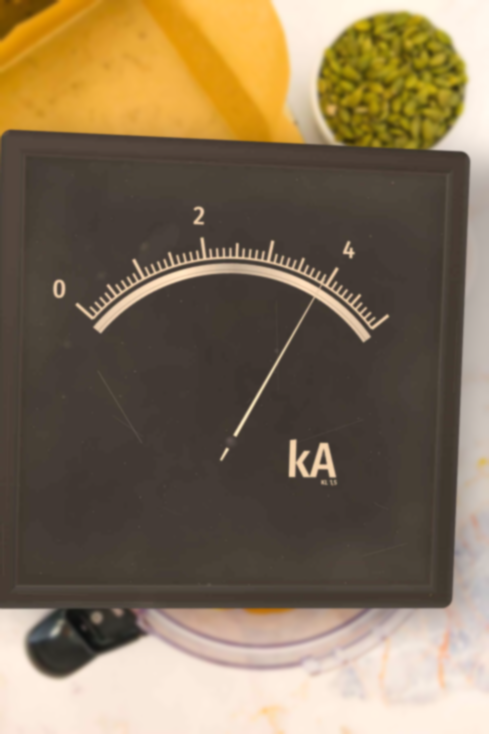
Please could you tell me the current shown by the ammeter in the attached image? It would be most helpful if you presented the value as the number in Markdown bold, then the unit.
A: **3.9** kA
